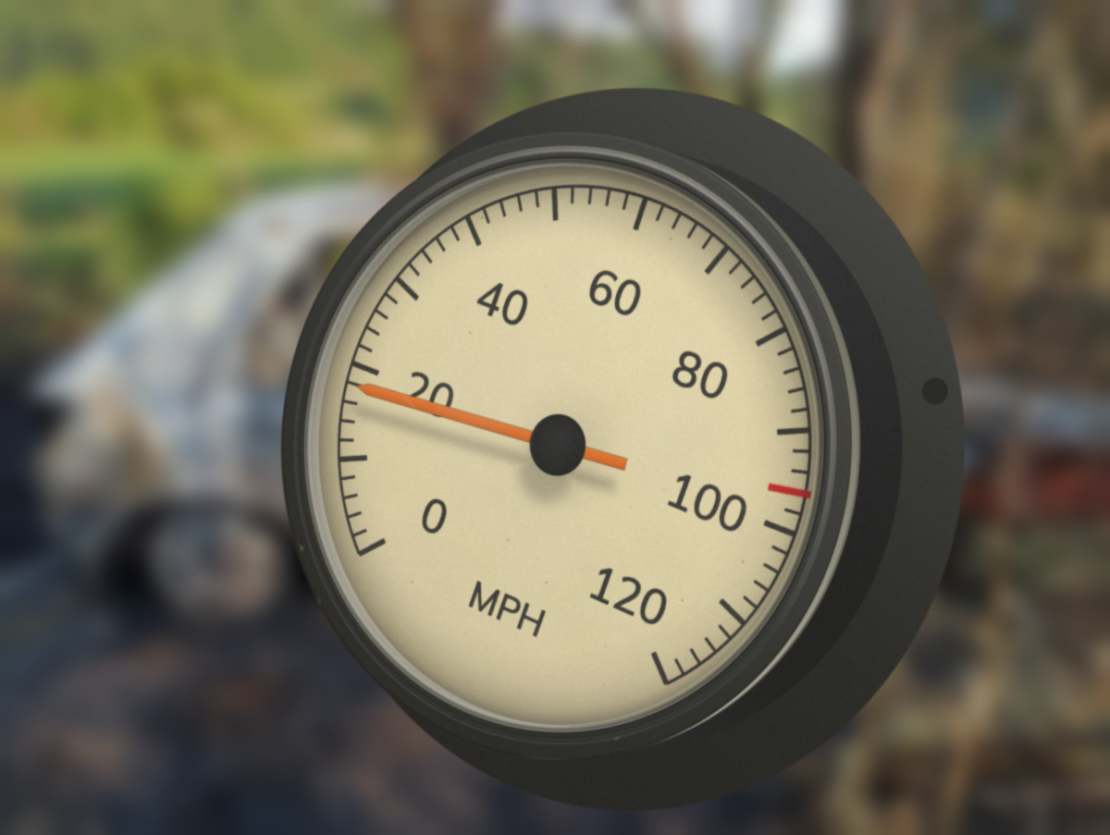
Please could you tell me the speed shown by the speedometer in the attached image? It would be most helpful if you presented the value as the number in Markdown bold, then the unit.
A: **18** mph
